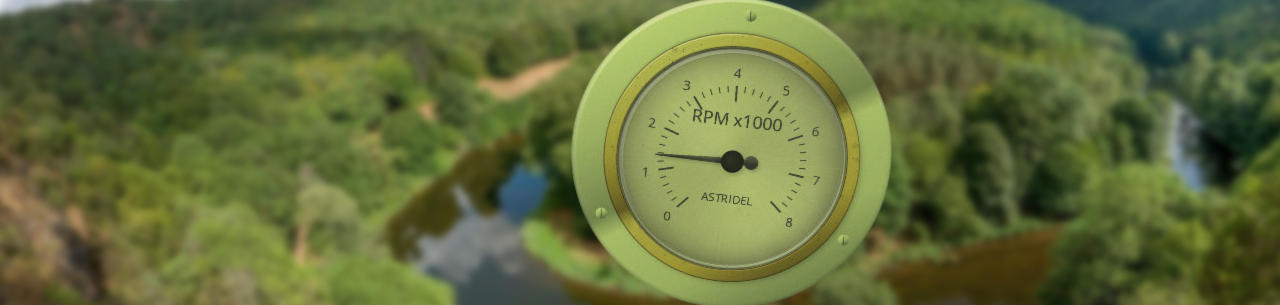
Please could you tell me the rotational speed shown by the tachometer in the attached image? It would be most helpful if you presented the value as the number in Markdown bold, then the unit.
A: **1400** rpm
